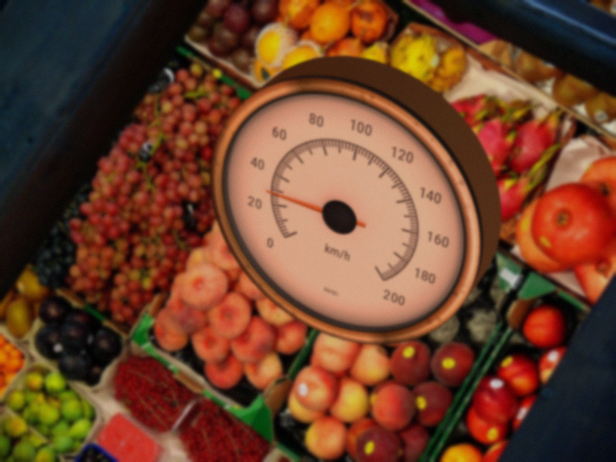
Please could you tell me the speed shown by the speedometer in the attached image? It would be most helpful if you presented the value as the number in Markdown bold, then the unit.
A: **30** km/h
